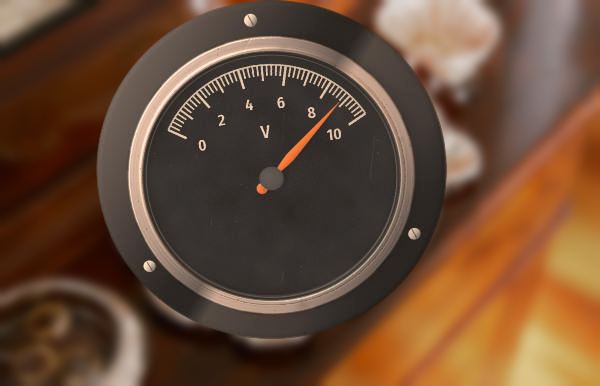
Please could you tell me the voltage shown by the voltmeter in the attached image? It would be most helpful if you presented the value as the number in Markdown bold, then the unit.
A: **8.8** V
